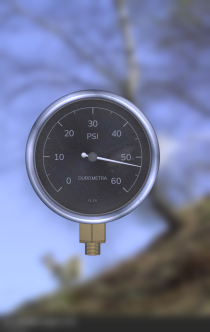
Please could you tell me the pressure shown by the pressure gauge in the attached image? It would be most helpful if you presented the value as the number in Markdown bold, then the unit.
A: **52.5** psi
